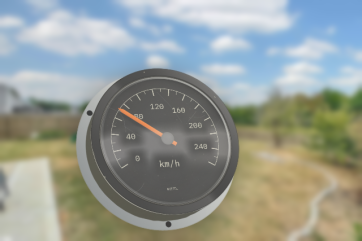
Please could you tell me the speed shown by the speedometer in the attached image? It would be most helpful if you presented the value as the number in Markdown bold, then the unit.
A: **70** km/h
